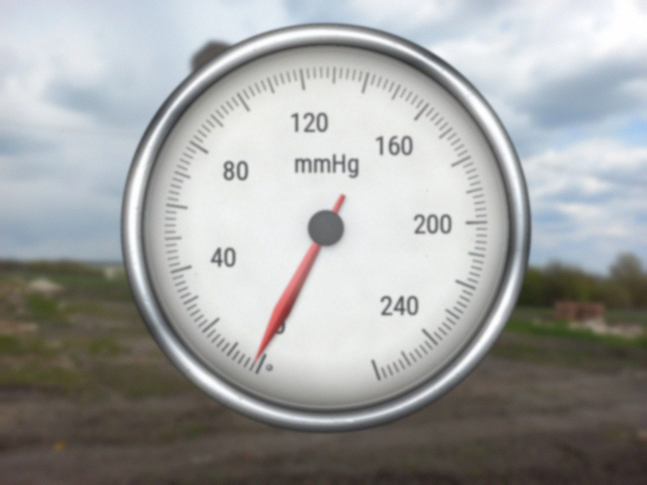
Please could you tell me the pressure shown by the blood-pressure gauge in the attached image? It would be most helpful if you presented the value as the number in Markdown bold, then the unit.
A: **2** mmHg
